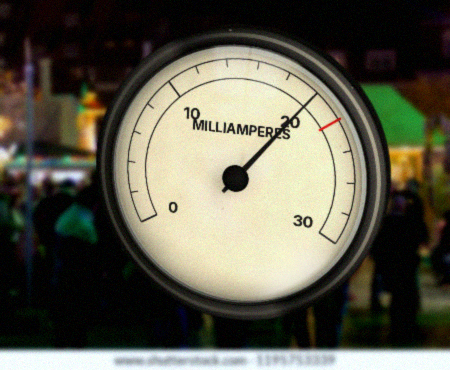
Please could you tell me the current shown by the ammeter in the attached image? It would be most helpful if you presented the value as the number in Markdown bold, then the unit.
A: **20** mA
